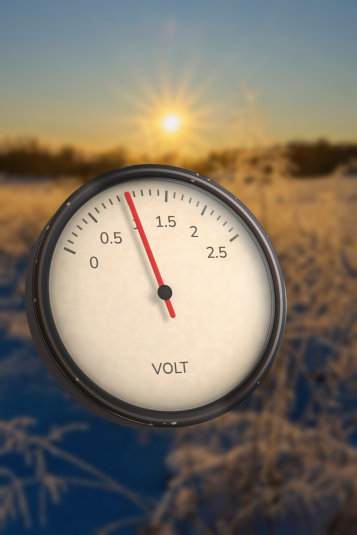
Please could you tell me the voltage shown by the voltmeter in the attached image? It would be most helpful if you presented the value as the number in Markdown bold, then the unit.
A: **1** V
